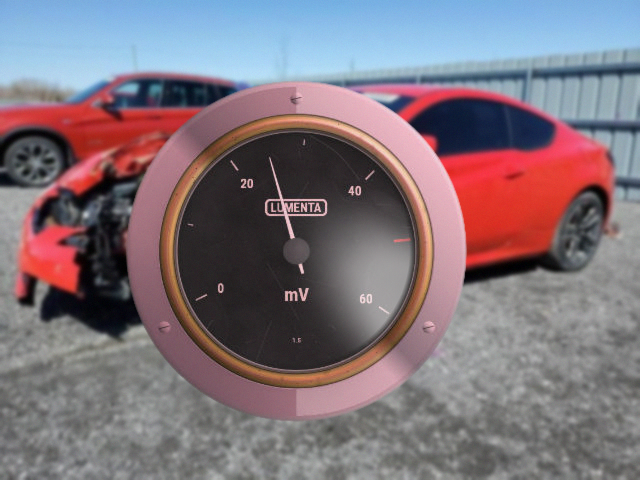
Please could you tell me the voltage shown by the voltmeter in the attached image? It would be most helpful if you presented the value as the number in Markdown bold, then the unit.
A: **25** mV
